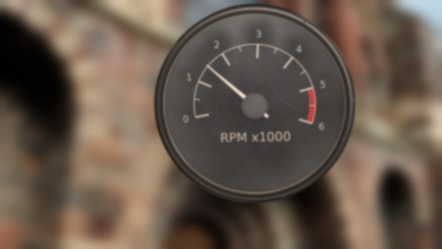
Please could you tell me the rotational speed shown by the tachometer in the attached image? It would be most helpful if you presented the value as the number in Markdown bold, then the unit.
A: **1500** rpm
